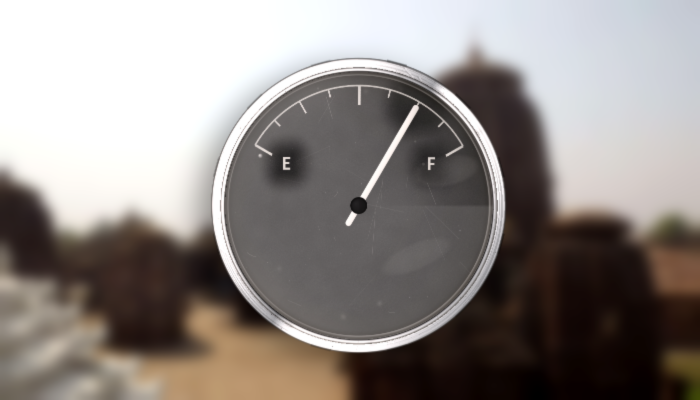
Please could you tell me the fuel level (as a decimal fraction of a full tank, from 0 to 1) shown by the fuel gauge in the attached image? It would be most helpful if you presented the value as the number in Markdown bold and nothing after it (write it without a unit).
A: **0.75**
